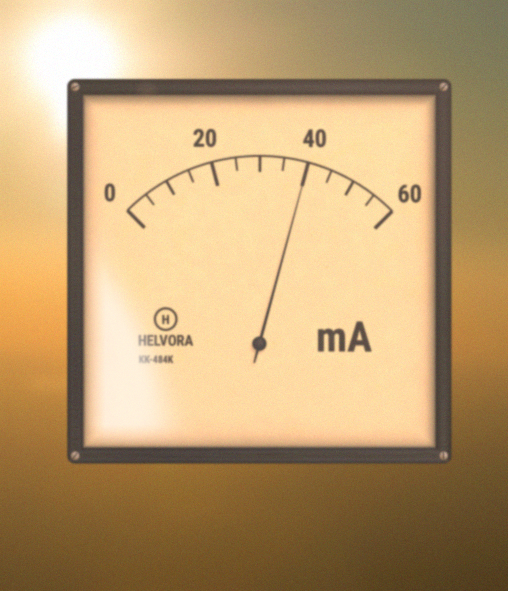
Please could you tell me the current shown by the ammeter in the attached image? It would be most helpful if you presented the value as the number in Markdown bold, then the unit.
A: **40** mA
